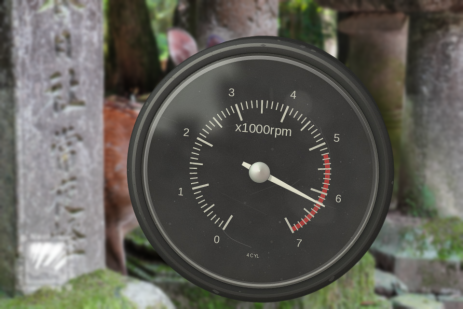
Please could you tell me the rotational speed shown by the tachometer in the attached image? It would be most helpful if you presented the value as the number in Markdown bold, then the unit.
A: **6200** rpm
